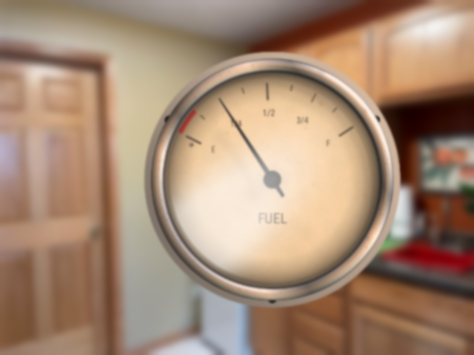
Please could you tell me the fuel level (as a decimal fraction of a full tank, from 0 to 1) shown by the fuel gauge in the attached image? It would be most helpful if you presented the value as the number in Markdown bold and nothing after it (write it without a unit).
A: **0.25**
